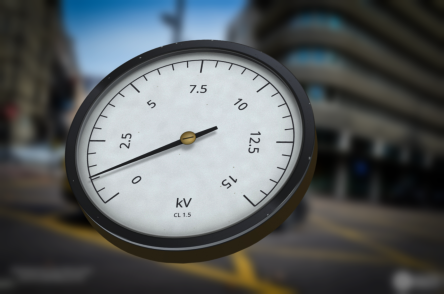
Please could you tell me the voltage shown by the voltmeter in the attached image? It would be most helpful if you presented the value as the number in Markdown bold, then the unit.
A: **1** kV
